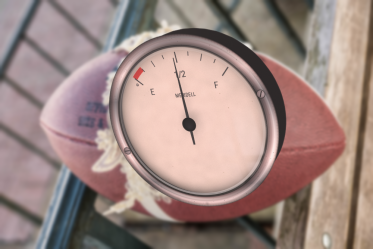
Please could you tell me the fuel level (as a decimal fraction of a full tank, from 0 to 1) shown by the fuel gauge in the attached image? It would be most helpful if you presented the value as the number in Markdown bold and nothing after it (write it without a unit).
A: **0.5**
